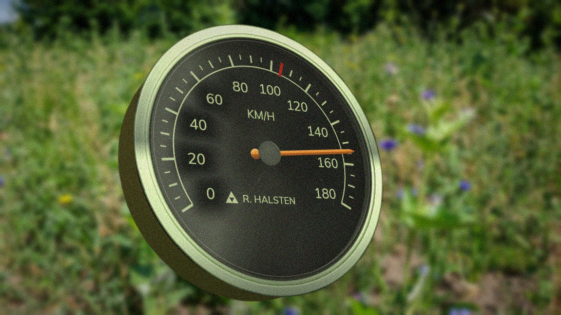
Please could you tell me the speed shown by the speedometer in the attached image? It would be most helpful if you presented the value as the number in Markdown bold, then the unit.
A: **155** km/h
